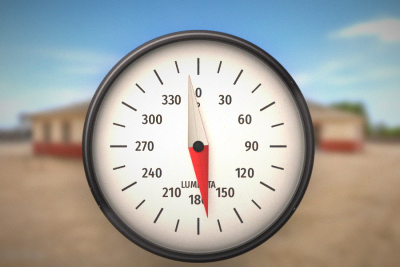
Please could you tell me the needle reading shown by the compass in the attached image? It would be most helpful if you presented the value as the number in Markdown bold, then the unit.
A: **172.5** °
